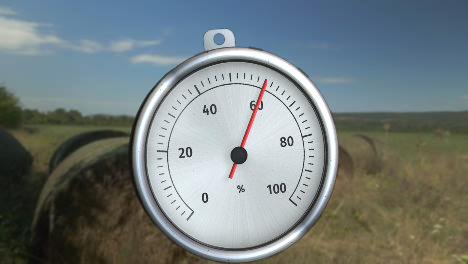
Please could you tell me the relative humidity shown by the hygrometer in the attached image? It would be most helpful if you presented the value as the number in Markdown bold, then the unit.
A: **60** %
